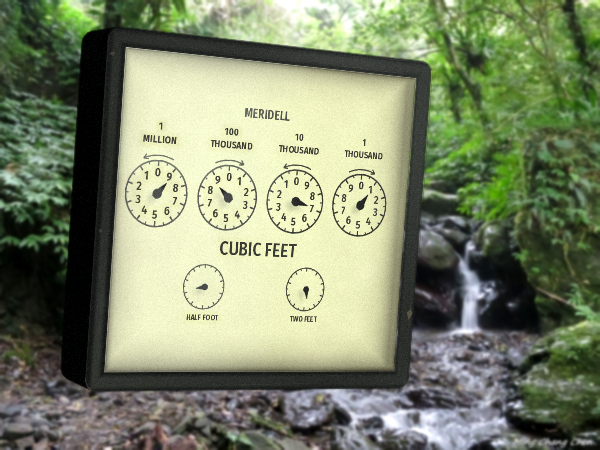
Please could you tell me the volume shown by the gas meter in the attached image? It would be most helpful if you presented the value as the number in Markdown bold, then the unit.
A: **887100** ft³
